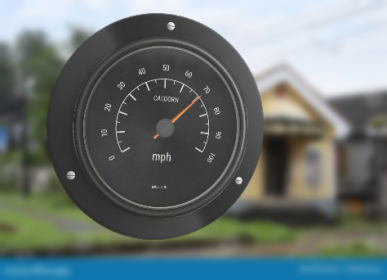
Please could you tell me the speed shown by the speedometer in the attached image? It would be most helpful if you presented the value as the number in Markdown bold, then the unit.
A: **70** mph
